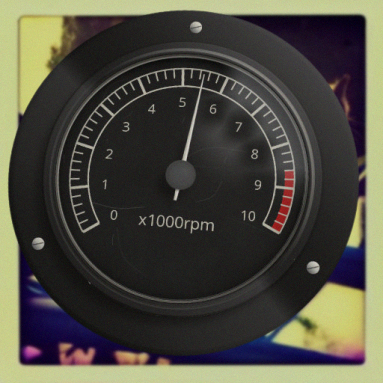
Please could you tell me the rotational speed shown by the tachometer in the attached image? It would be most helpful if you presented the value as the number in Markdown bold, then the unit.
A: **5500** rpm
